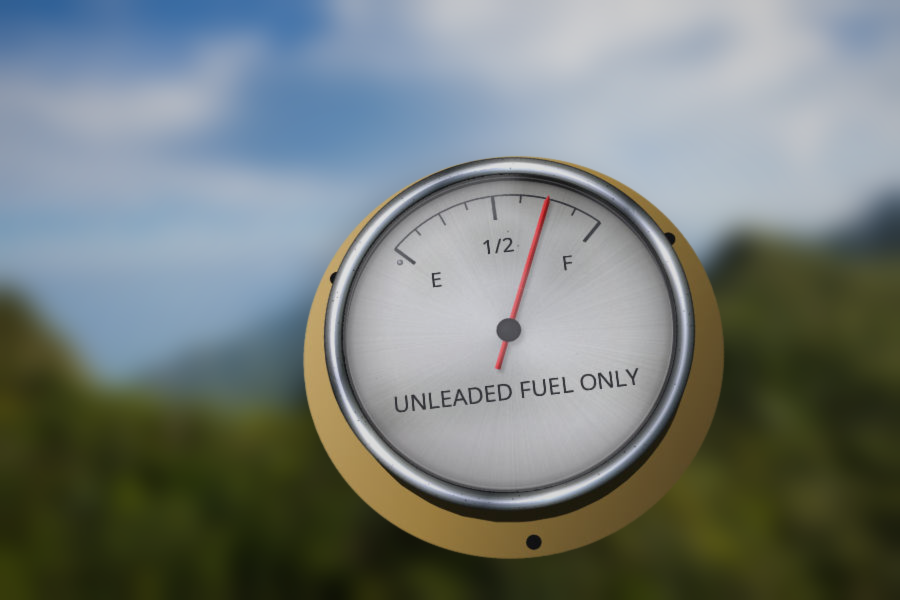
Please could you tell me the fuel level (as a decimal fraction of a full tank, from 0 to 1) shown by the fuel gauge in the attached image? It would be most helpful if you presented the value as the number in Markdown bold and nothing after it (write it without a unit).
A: **0.75**
